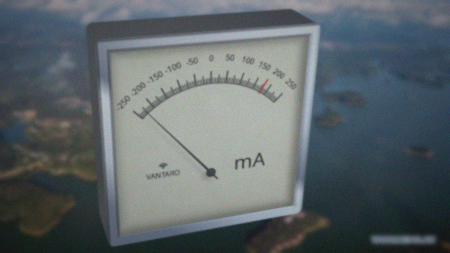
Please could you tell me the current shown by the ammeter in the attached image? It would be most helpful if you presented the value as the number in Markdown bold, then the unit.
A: **-225** mA
